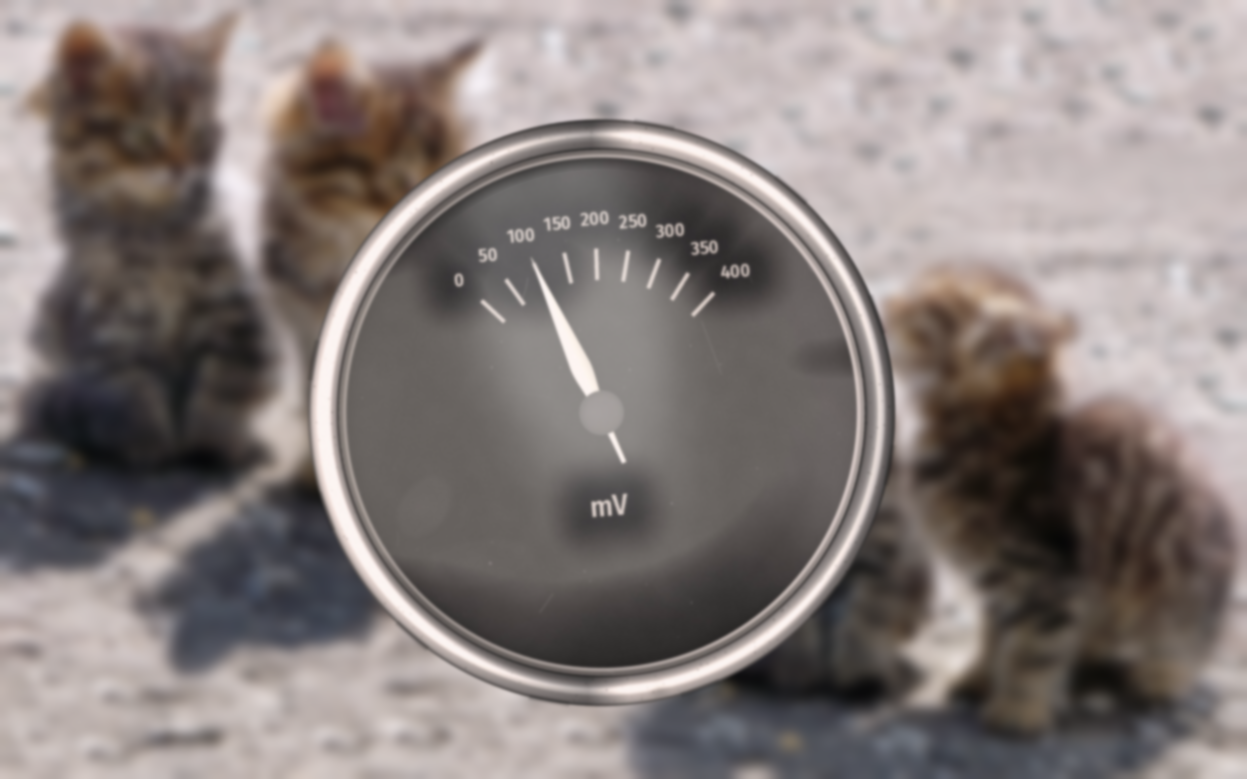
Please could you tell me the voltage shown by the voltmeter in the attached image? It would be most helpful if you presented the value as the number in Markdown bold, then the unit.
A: **100** mV
